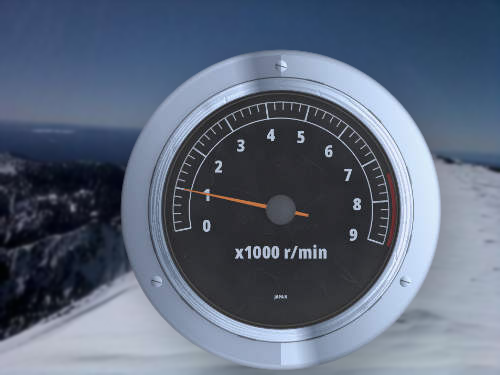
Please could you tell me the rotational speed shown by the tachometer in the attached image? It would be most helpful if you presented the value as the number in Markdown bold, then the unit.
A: **1000** rpm
